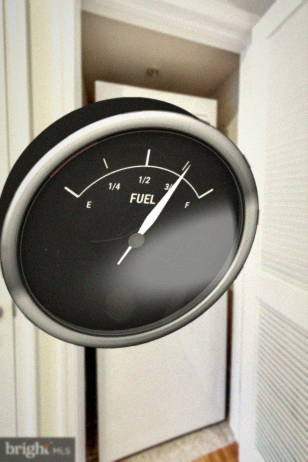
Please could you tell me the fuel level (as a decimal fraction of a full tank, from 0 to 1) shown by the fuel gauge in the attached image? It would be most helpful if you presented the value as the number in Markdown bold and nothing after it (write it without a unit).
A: **0.75**
